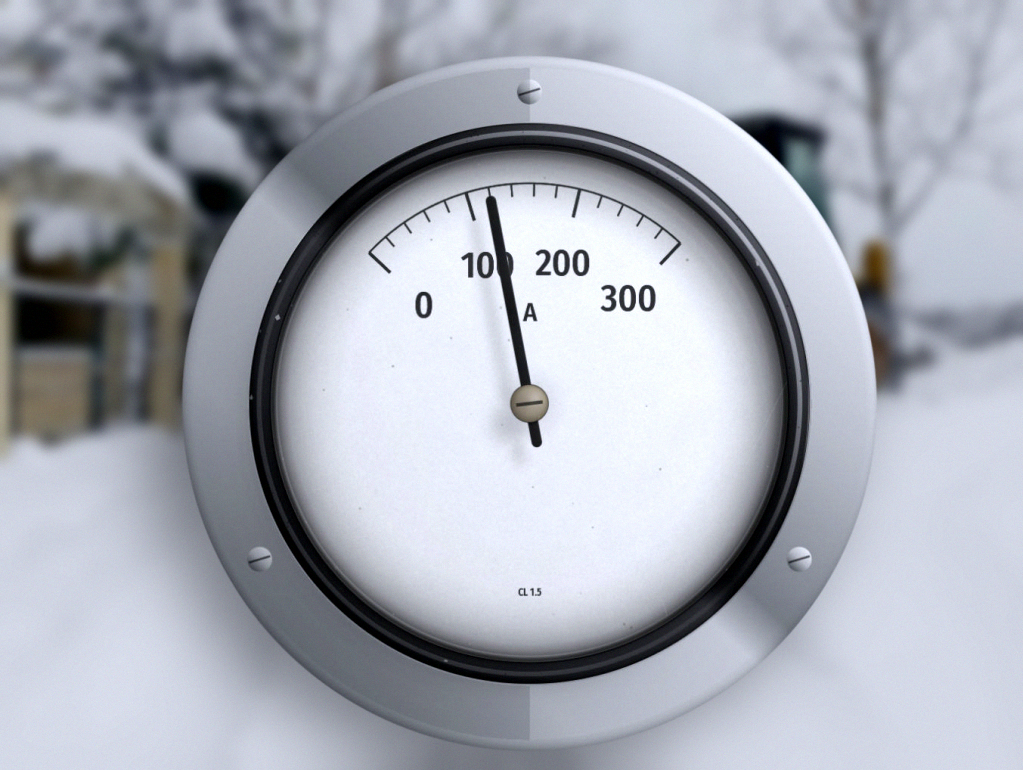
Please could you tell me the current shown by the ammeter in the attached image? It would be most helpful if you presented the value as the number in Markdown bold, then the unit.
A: **120** A
